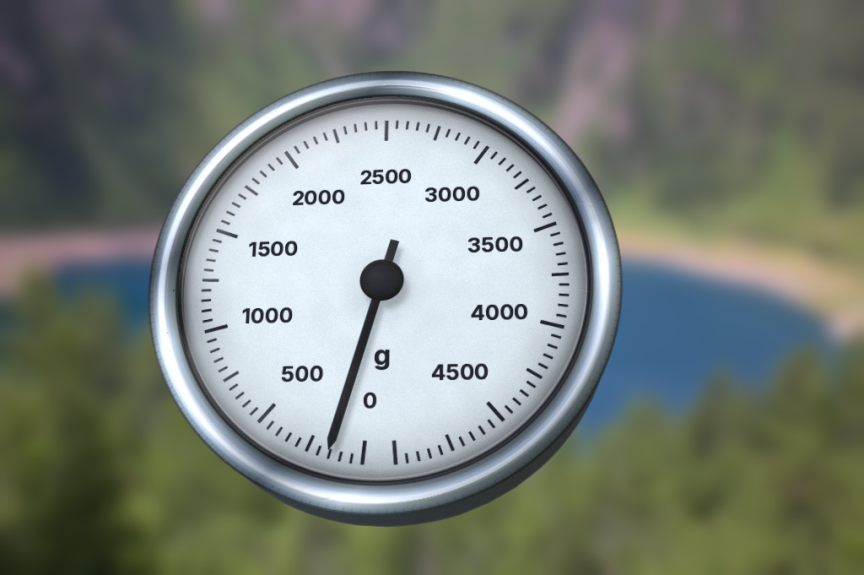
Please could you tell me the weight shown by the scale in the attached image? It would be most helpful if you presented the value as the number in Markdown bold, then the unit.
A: **150** g
